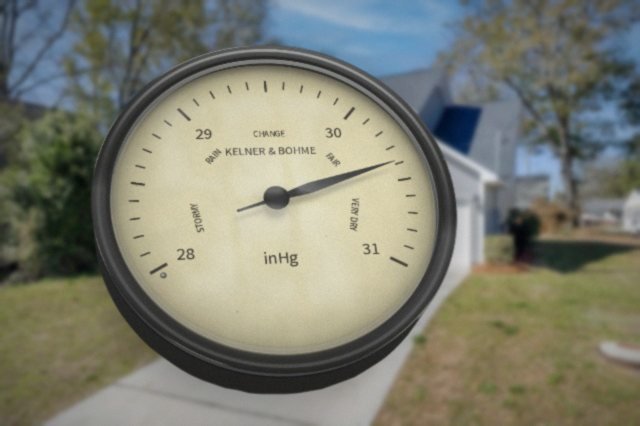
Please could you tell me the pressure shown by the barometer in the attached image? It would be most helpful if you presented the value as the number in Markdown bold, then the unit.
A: **30.4** inHg
